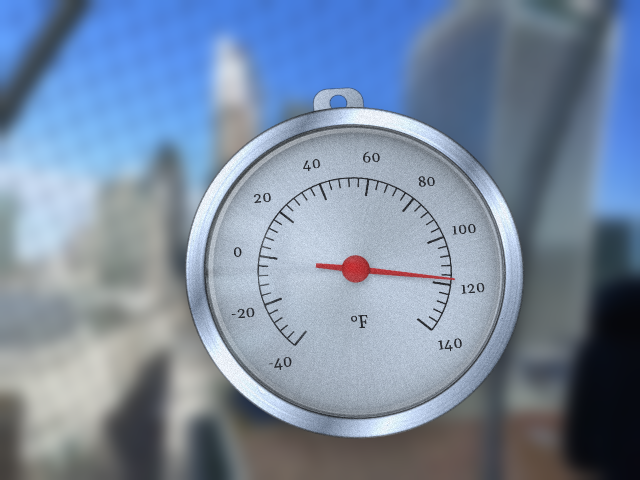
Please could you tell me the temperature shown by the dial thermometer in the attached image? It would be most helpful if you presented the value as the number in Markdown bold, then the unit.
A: **118** °F
